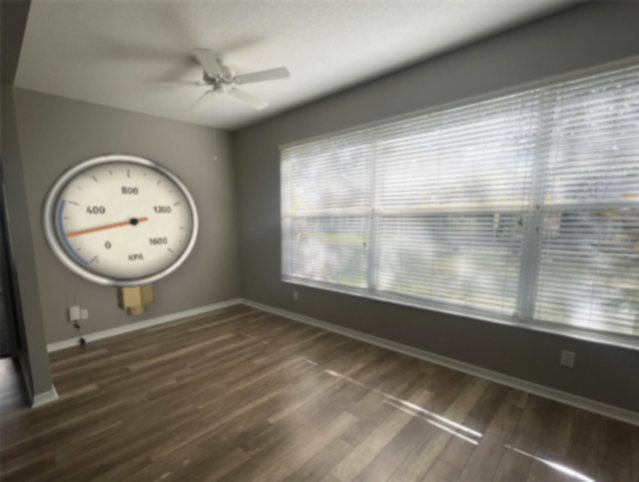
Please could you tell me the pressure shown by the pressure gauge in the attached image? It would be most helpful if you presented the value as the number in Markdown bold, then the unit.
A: **200** kPa
